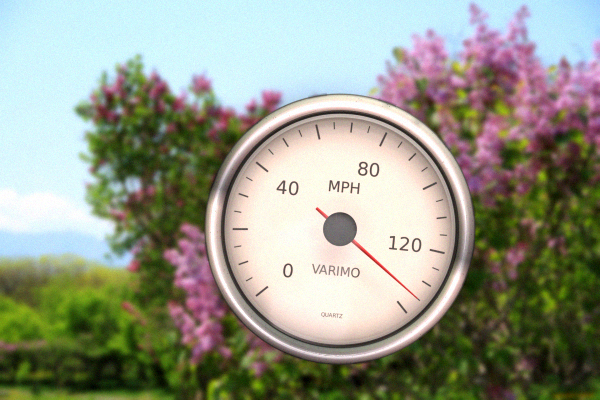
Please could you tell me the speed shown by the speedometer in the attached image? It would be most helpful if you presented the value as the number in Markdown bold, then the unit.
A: **135** mph
